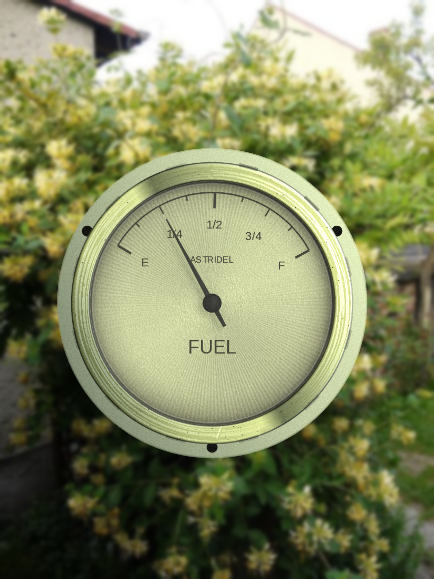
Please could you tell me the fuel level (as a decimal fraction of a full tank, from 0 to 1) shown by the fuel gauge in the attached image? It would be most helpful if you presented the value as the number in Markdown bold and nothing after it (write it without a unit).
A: **0.25**
